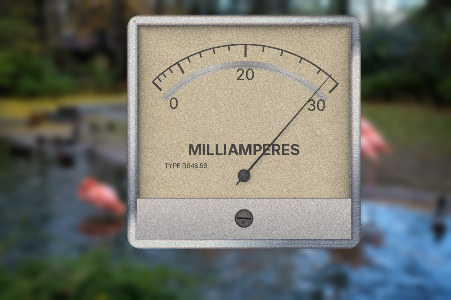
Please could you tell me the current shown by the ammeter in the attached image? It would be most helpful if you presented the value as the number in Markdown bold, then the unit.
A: **29** mA
